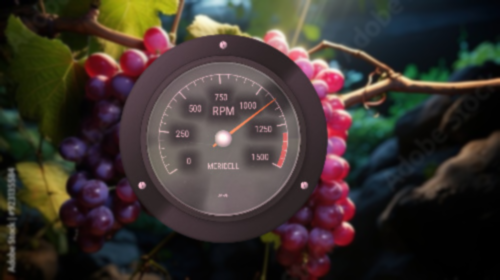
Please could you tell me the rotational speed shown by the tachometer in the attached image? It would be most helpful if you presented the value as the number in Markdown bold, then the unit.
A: **1100** rpm
